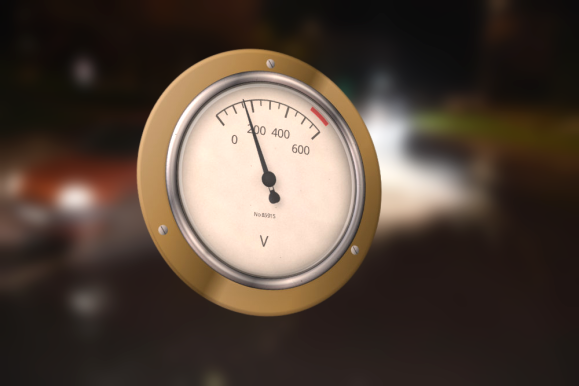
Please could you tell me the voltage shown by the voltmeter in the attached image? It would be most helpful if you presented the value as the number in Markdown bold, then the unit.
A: **150** V
